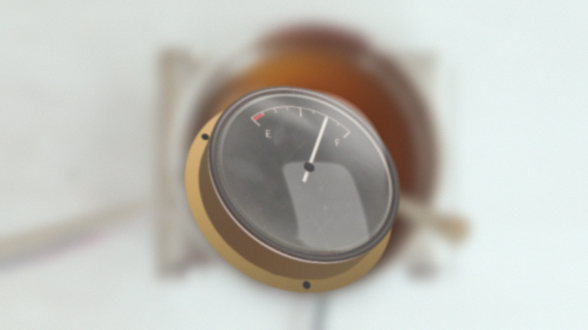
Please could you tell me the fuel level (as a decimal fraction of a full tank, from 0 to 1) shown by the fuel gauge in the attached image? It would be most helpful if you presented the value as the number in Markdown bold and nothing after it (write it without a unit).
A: **0.75**
